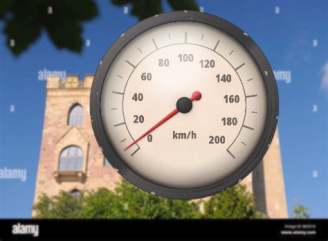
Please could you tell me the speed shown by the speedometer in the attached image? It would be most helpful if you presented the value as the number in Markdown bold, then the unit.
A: **5** km/h
